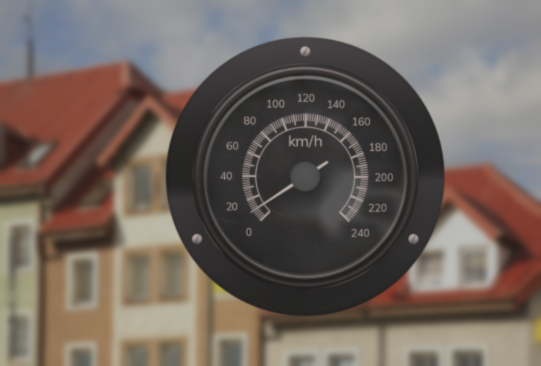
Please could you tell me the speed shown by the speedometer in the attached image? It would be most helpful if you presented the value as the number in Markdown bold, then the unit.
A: **10** km/h
